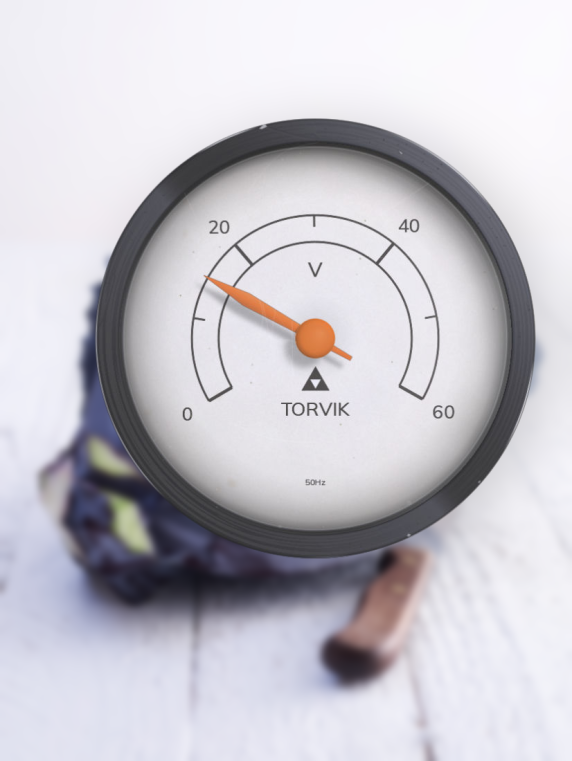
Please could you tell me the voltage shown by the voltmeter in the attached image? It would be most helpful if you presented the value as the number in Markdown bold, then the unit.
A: **15** V
